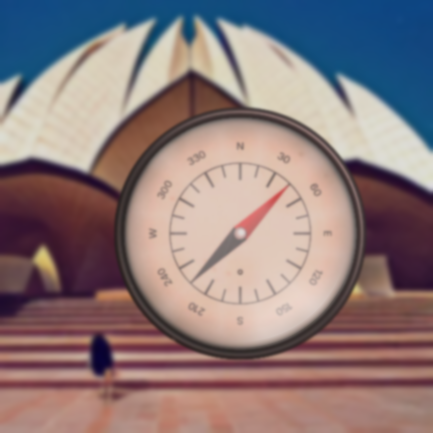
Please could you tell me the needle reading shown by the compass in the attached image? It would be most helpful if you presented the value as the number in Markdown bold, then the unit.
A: **45** °
